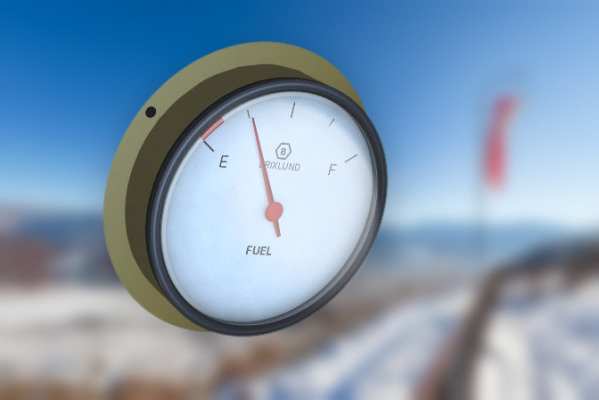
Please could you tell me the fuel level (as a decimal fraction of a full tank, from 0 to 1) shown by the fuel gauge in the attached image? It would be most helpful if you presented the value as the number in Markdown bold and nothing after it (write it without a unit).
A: **0.25**
